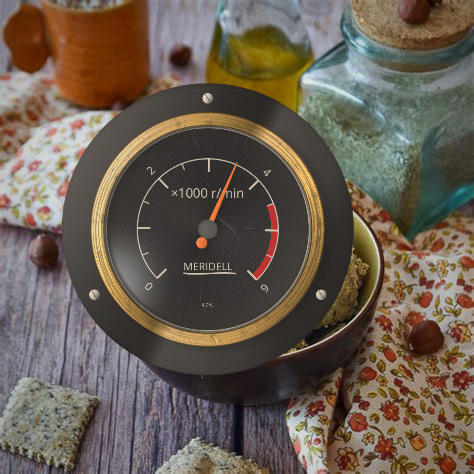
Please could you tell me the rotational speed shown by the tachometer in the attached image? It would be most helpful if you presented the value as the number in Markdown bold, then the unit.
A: **3500** rpm
